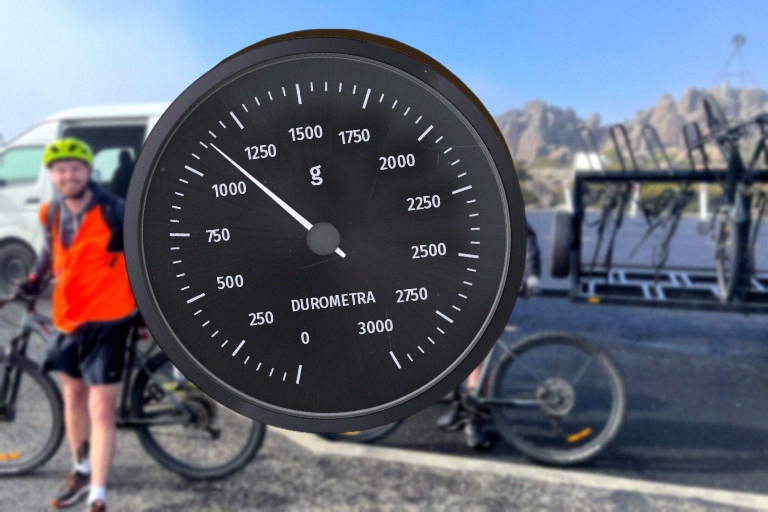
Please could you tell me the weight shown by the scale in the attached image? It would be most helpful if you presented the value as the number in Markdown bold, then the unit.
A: **1125** g
